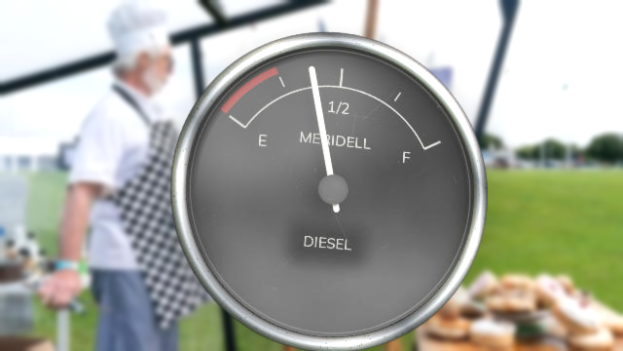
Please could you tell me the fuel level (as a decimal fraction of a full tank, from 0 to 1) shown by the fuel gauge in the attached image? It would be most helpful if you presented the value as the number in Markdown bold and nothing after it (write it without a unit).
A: **0.375**
